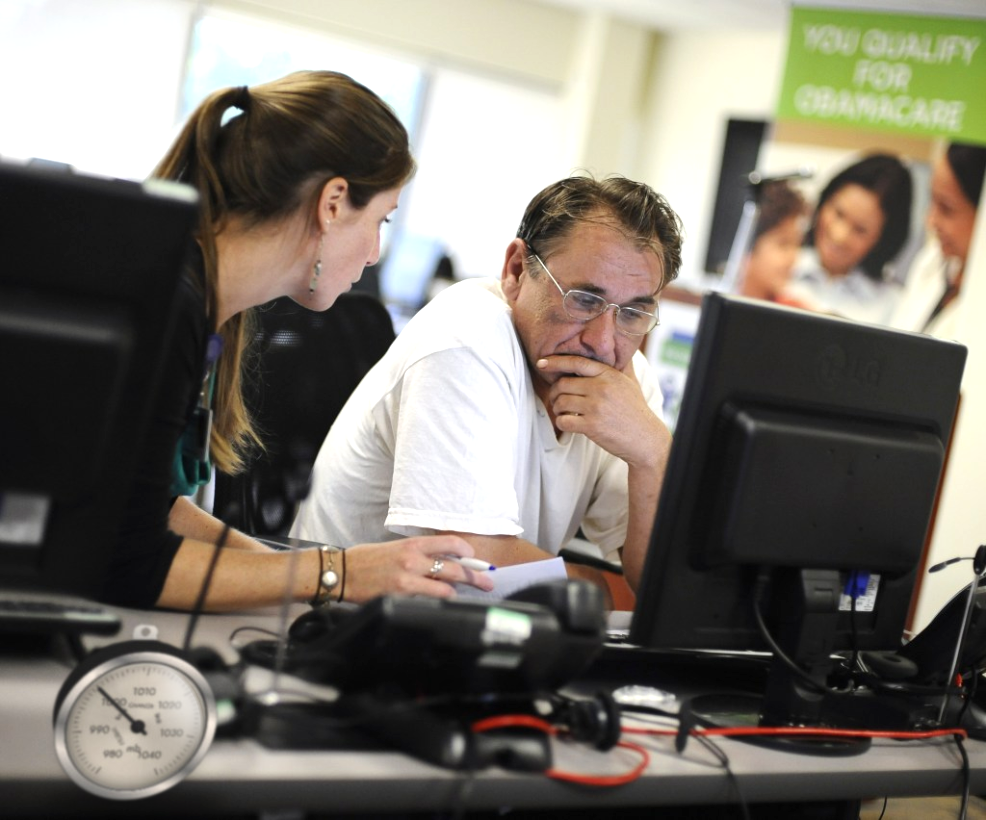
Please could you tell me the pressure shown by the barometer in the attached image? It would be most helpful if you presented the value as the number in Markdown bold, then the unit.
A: **1000** mbar
